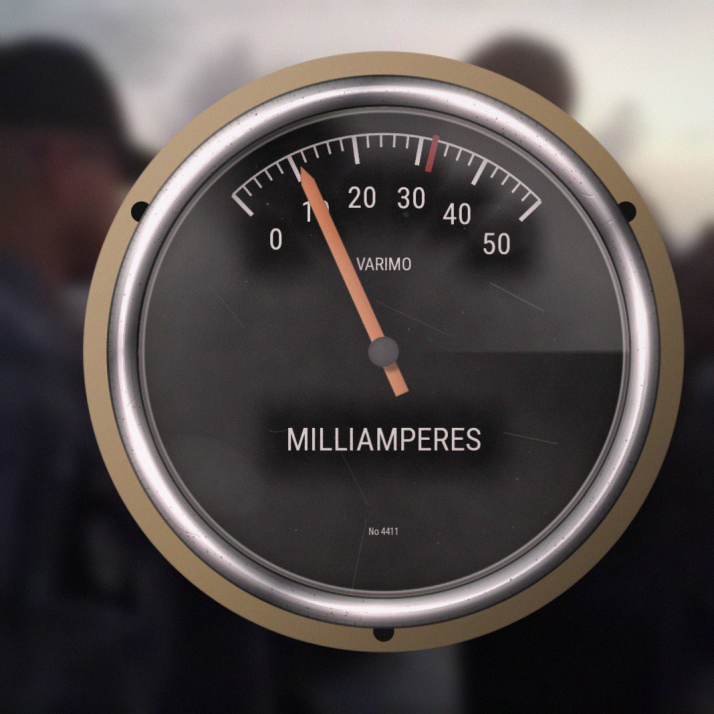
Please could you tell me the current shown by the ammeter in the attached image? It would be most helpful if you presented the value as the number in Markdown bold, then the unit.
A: **11** mA
